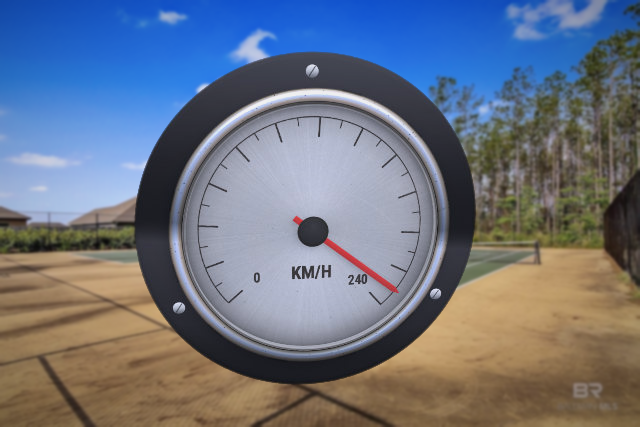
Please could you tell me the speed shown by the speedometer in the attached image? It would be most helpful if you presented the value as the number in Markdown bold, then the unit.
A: **230** km/h
